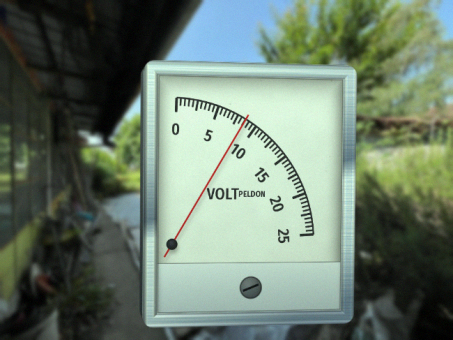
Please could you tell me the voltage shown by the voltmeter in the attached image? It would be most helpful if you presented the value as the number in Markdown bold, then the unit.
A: **8.5** V
